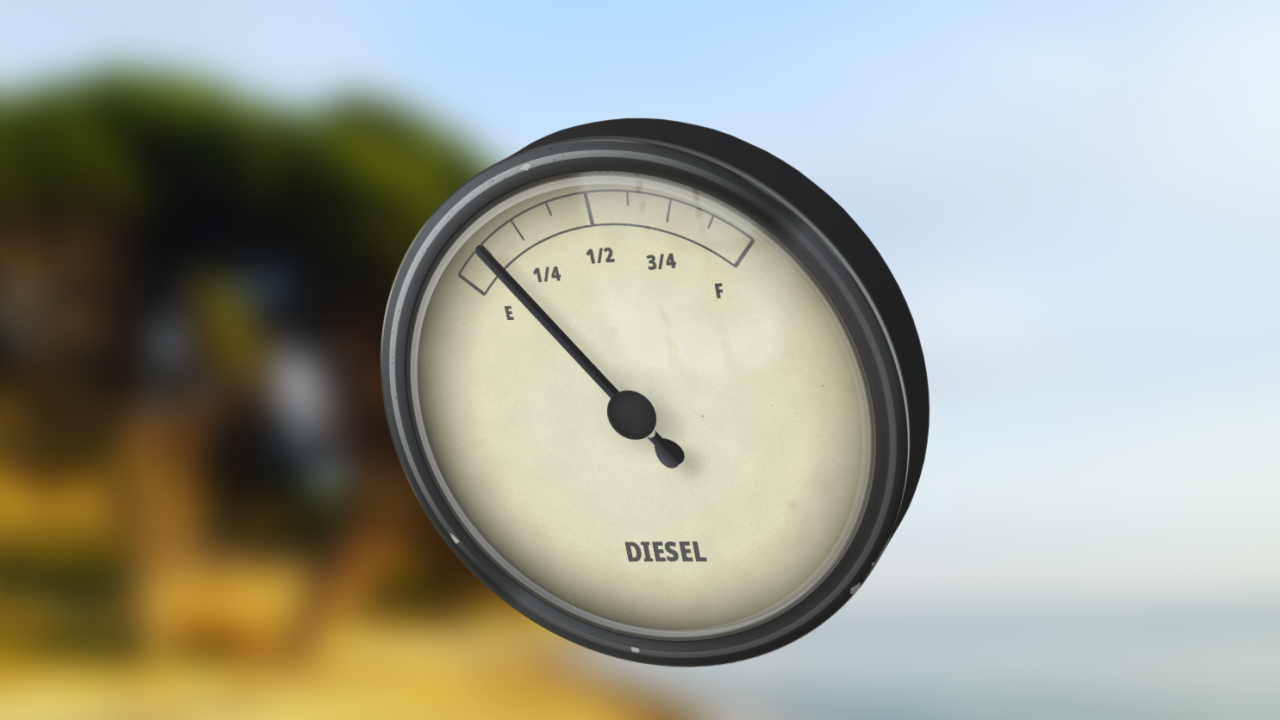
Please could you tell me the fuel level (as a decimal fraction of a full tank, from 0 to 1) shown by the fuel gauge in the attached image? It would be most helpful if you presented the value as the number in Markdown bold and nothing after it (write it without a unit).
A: **0.125**
